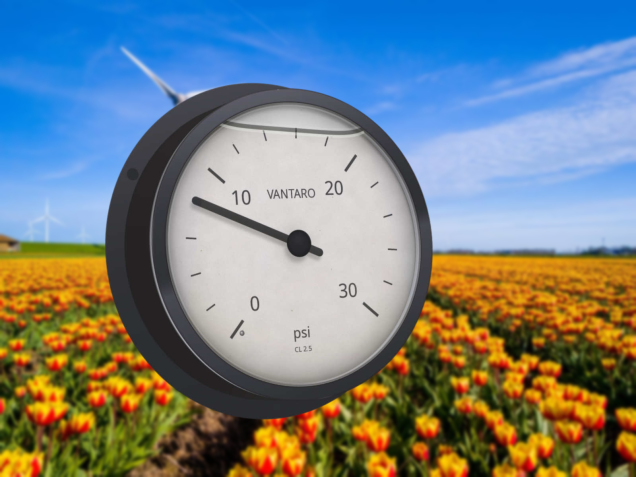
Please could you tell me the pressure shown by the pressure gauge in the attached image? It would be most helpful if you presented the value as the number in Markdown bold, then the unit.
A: **8** psi
